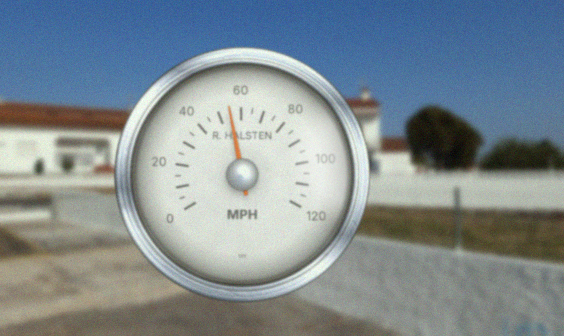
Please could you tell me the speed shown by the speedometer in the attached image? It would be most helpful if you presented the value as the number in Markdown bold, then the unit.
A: **55** mph
